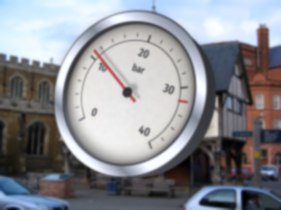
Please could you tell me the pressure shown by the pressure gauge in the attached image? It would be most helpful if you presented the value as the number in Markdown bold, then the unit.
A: **11** bar
